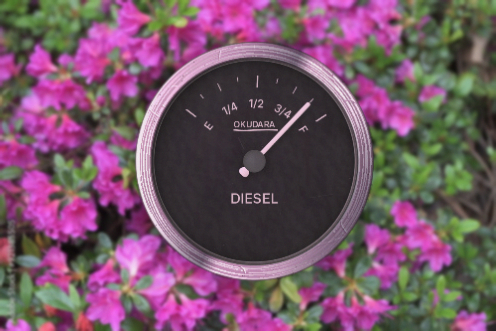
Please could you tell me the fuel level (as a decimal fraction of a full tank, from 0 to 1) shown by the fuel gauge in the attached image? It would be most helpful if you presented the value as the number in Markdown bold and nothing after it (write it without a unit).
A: **0.875**
